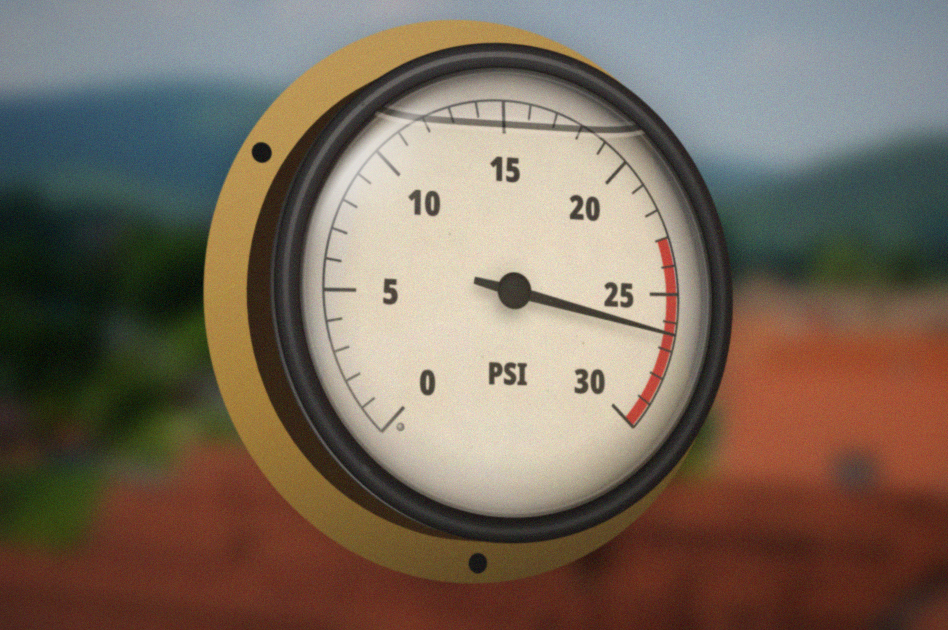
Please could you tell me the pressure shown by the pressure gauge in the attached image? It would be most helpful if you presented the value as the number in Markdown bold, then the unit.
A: **26.5** psi
